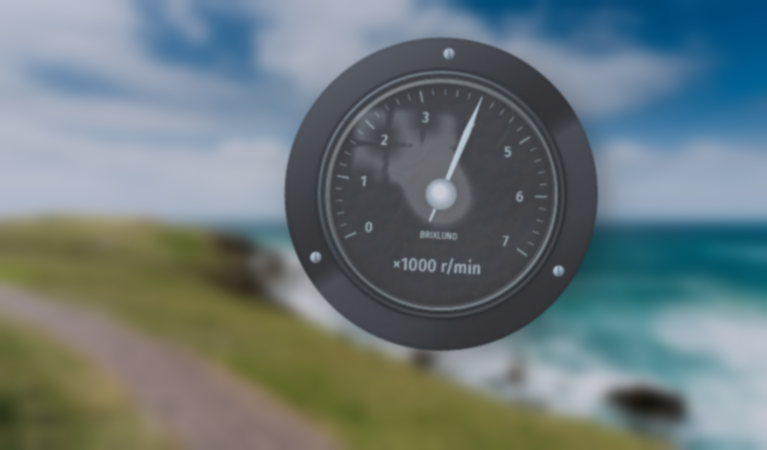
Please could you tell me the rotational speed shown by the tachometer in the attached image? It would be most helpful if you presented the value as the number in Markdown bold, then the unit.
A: **4000** rpm
